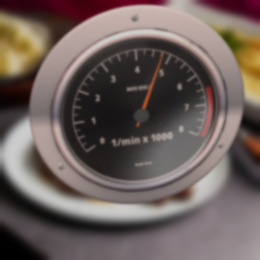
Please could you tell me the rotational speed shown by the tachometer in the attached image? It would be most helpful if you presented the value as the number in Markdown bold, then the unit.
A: **4750** rpm
